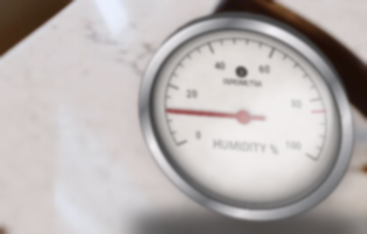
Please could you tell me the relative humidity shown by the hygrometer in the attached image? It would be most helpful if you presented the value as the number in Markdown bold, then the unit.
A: **12** %
